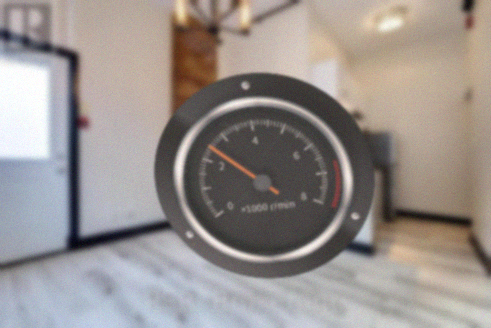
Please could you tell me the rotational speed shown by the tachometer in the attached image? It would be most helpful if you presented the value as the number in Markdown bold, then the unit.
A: **2500** rpm
